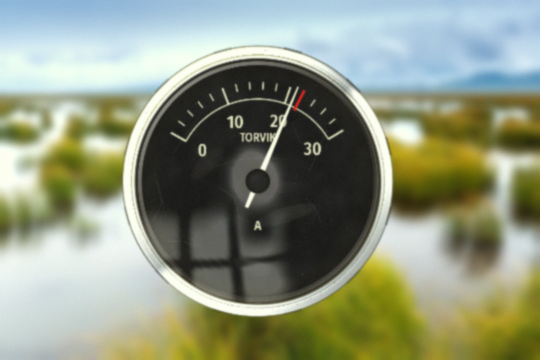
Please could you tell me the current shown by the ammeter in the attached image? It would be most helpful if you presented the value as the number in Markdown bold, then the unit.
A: **21** A
